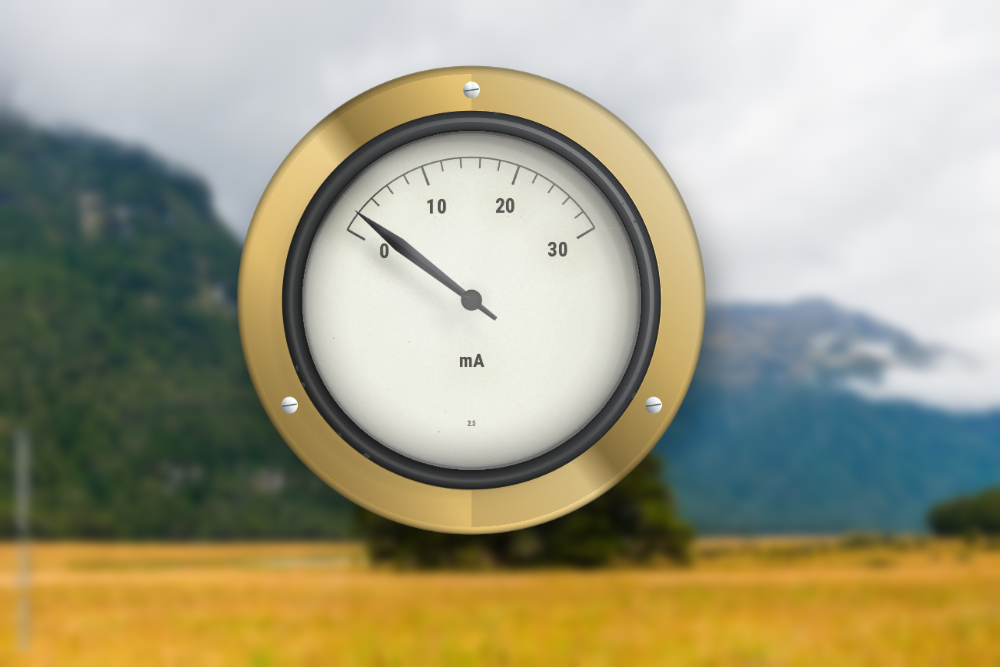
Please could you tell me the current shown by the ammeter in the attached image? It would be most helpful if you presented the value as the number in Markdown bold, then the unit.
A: **2** mA
